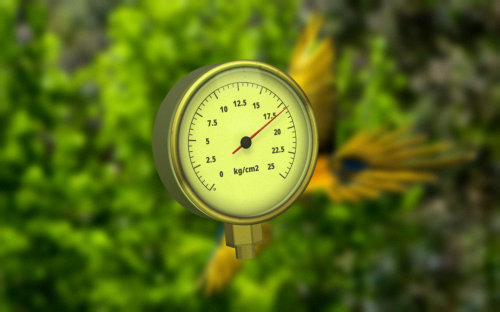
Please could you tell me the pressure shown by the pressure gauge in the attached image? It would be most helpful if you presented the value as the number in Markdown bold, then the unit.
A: **18** kg/cm²
